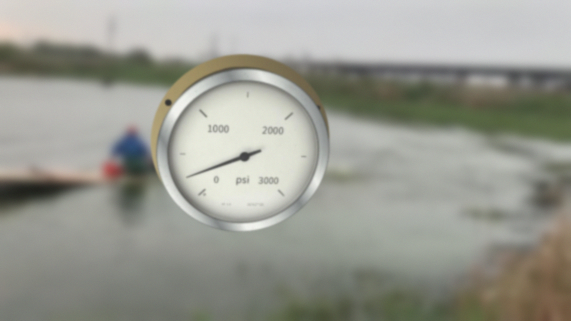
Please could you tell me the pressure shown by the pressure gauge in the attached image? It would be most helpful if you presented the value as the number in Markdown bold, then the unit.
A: **250** psi
